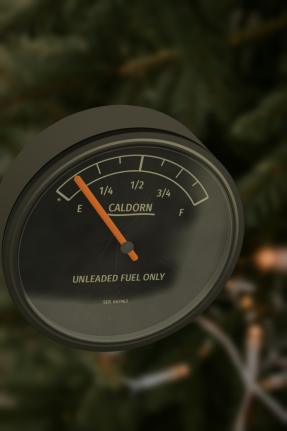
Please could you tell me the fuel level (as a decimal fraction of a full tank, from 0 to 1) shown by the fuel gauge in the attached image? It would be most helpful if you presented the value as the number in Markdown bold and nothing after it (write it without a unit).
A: **0.125**
